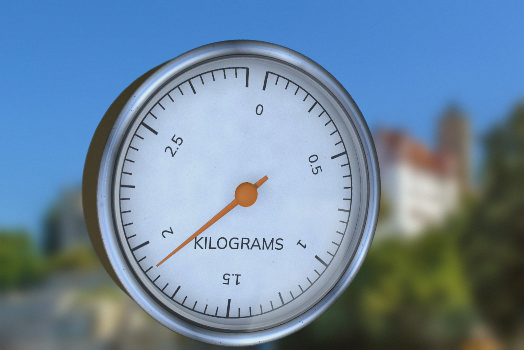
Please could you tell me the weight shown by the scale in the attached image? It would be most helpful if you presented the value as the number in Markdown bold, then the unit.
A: **1.9** kg
